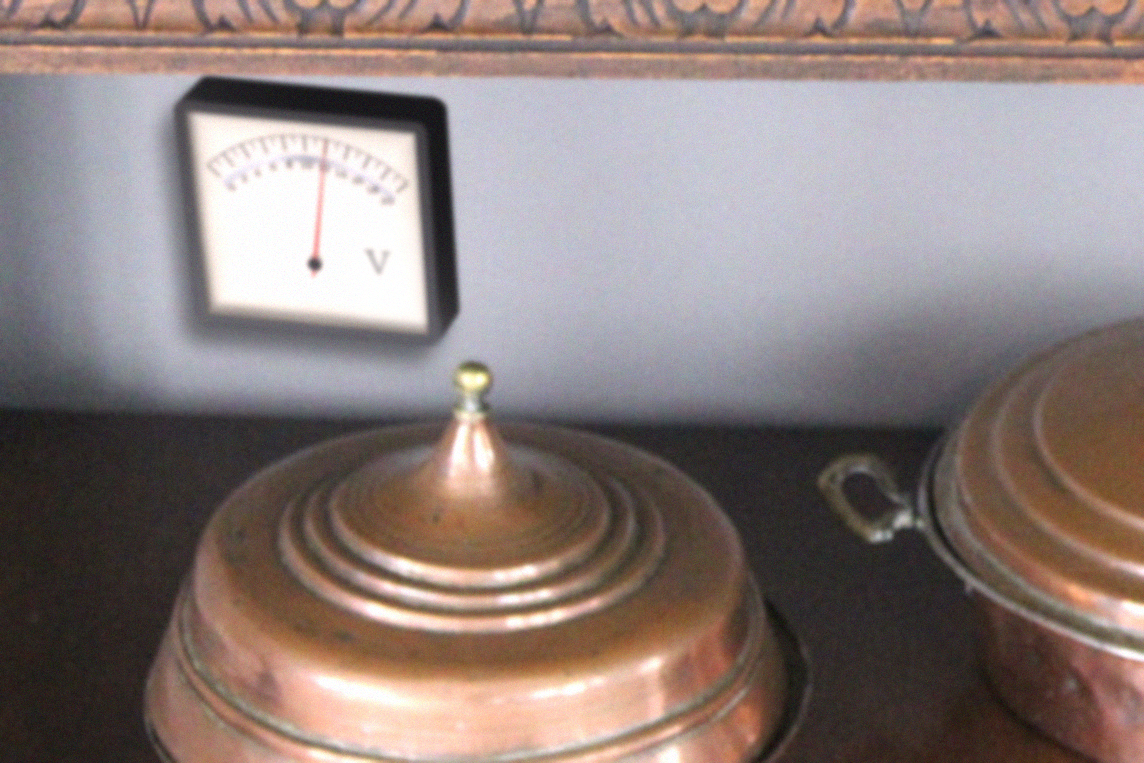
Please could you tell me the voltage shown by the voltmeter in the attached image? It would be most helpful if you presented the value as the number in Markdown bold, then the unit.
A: **12** V
